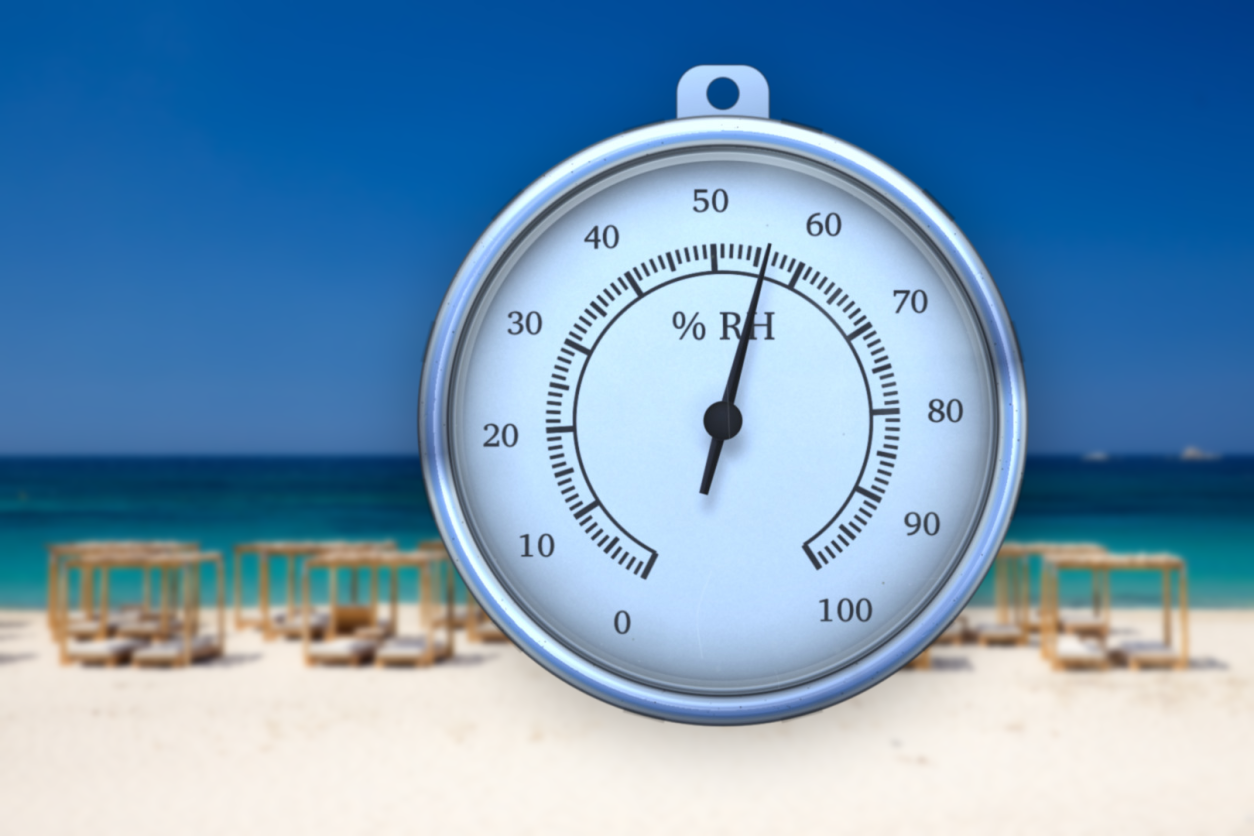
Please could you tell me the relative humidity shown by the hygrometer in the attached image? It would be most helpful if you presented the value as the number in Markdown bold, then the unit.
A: **56** %
